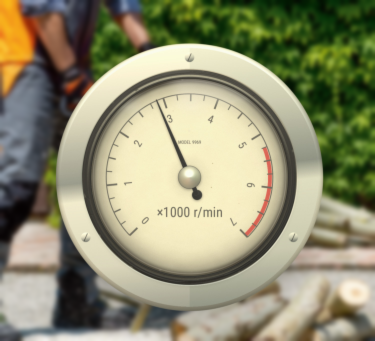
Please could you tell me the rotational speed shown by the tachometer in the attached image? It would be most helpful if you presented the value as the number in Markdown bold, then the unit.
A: **2875** rpm
